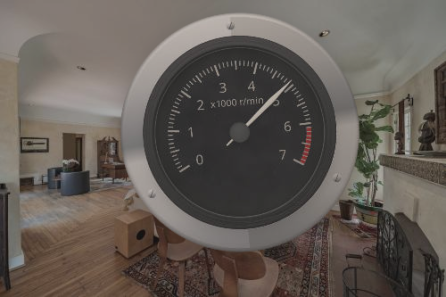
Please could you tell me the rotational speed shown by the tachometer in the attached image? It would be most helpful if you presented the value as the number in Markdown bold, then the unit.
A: **4900** rpm
